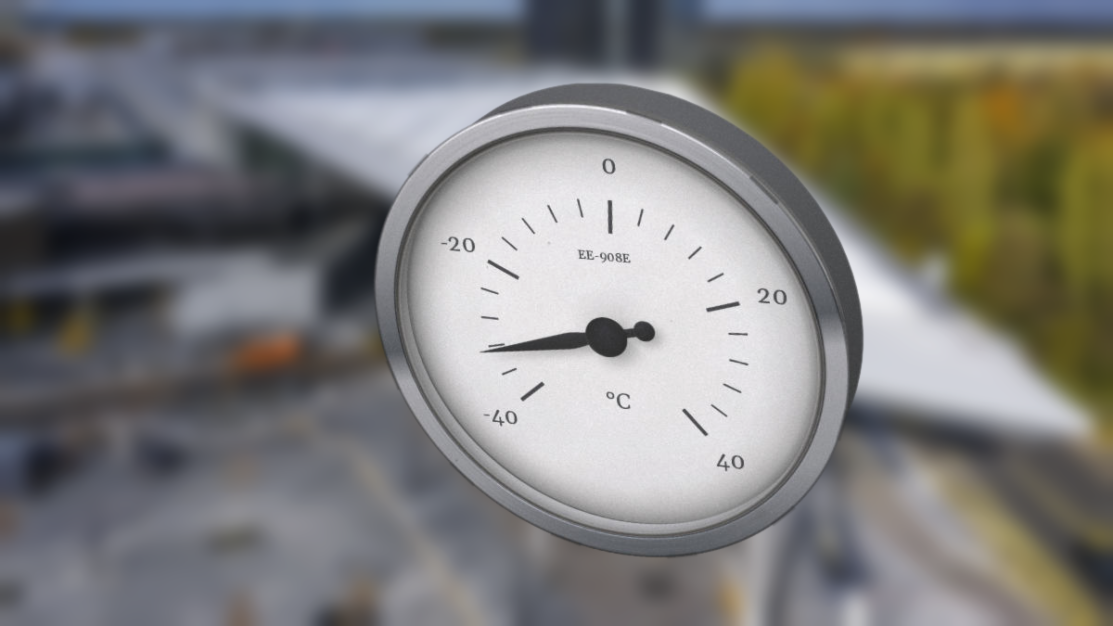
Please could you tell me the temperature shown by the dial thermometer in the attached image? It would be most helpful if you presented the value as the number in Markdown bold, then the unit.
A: **-32** °C
